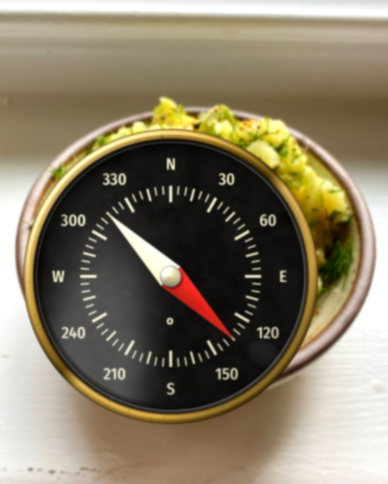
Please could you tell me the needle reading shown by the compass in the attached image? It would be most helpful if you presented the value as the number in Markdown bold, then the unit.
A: **135** °
